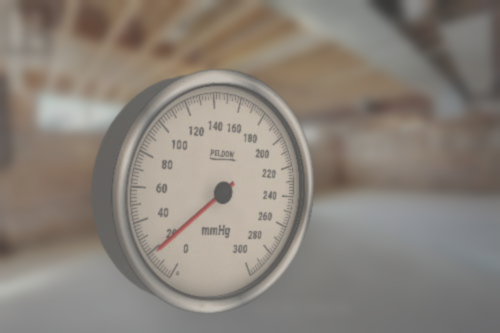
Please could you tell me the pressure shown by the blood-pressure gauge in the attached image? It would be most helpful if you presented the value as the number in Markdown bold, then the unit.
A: **20** mmHg
